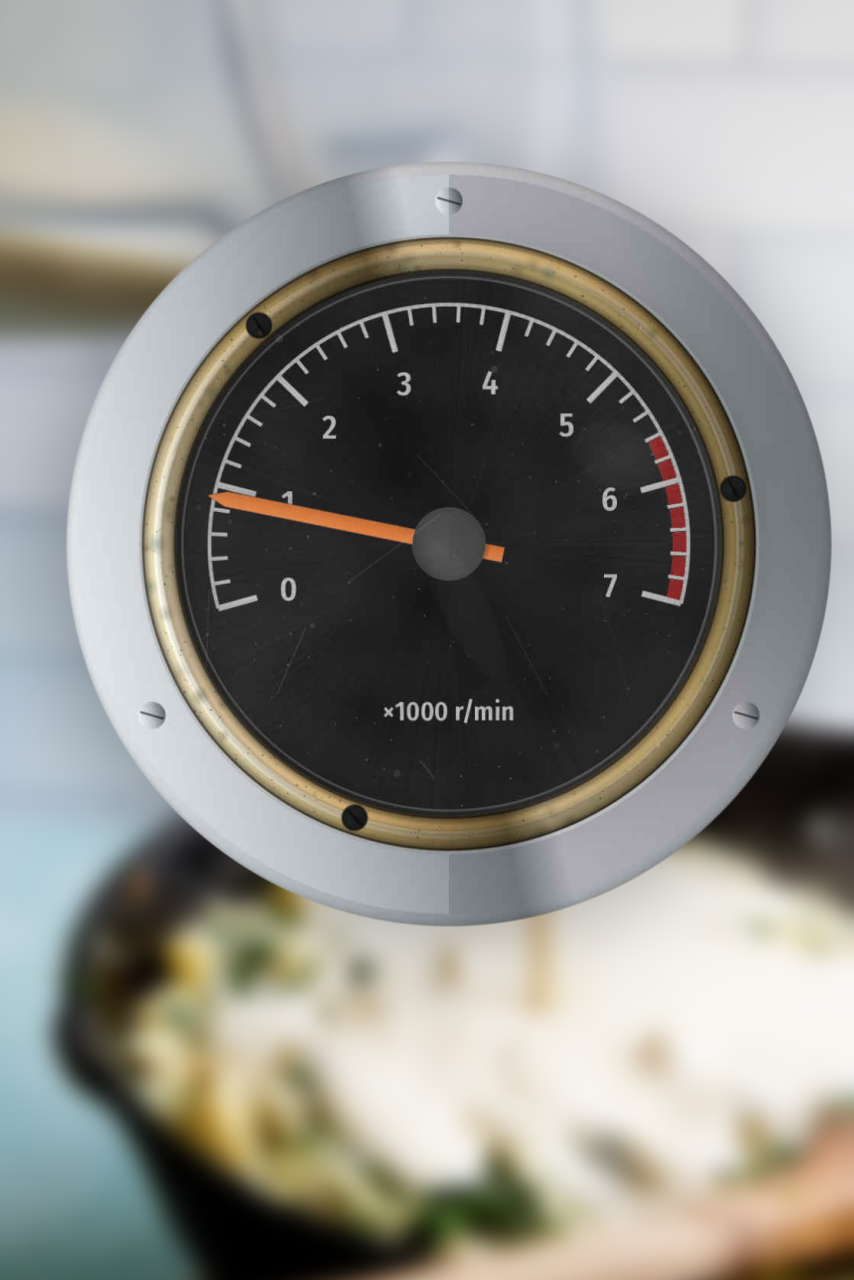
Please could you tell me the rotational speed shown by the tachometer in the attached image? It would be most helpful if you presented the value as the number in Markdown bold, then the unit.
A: **900** rpm
